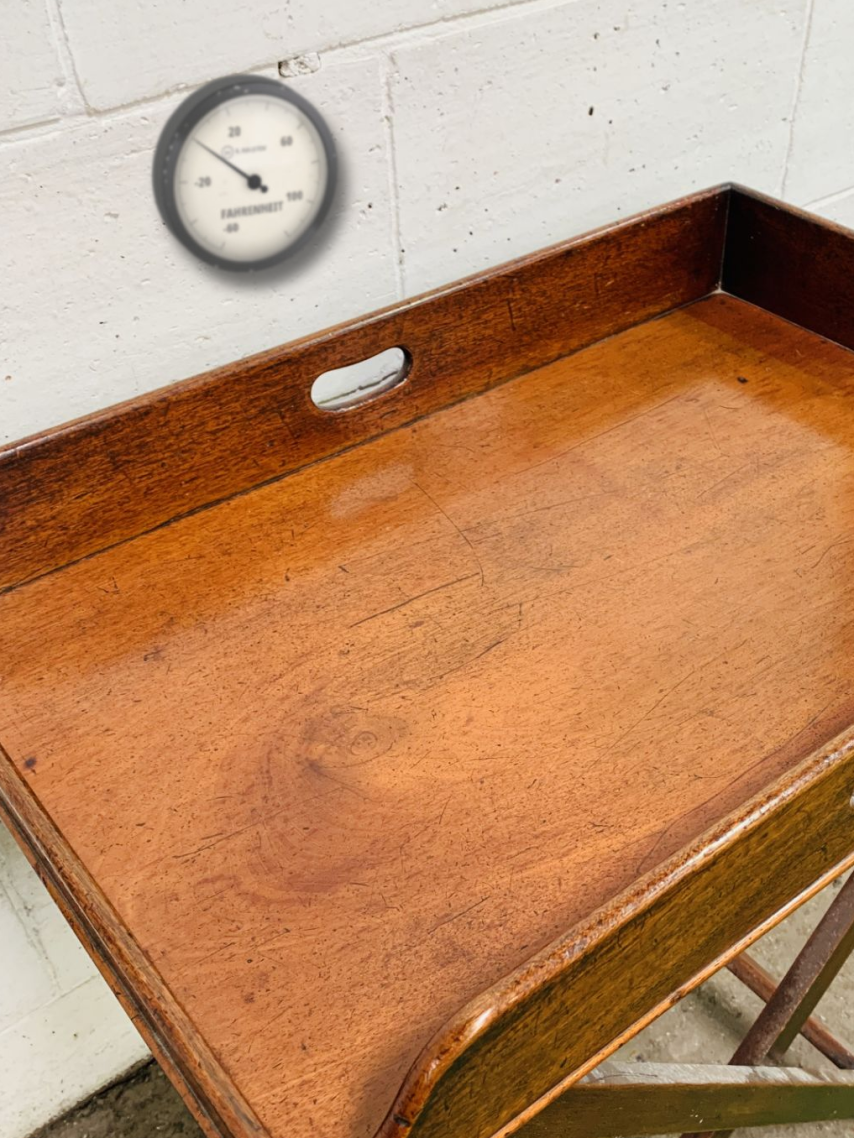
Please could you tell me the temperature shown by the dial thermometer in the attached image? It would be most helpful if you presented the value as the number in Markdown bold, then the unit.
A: **0** °F
